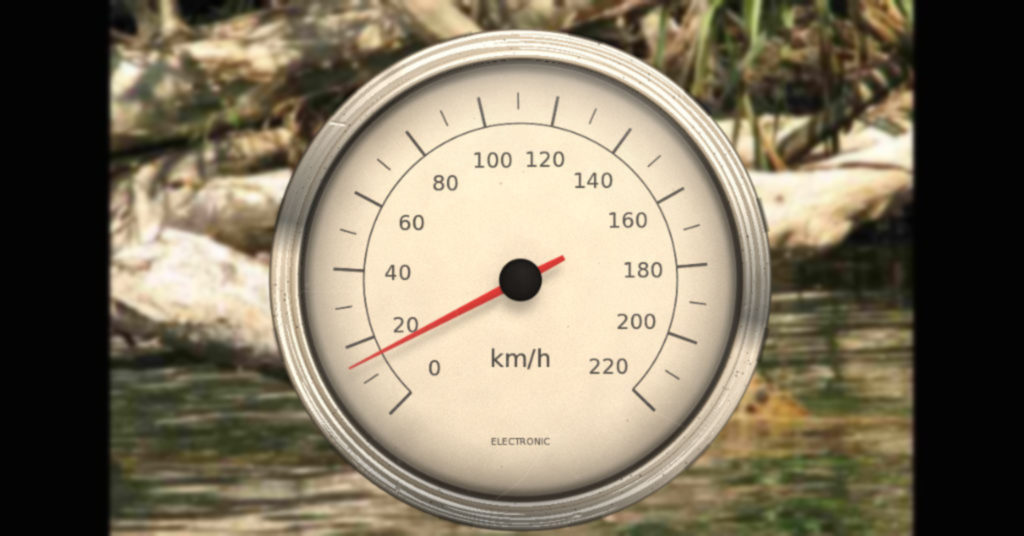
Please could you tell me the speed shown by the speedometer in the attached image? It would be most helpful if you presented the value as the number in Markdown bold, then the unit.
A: **15** km/h
